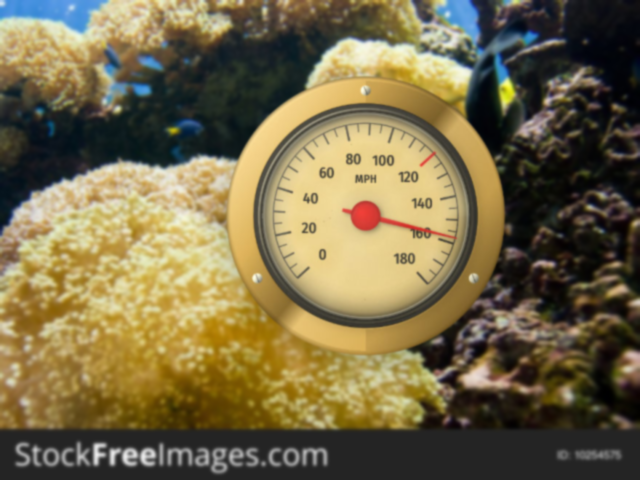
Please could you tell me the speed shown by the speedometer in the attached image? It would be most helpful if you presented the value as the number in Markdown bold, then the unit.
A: **157.5** mph
